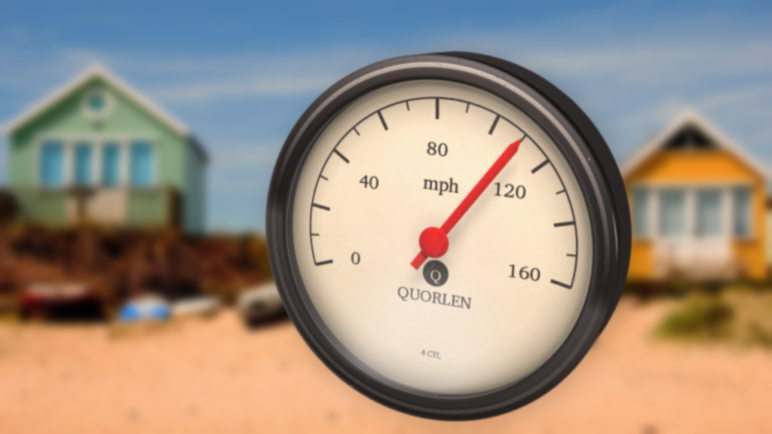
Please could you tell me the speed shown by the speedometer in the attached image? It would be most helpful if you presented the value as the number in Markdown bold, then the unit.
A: **110** mph
